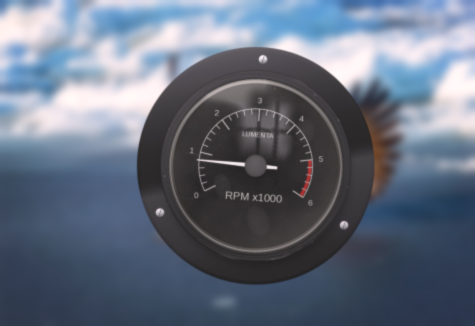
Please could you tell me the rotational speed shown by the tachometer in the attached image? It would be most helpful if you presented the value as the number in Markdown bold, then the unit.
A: **800** rpm
